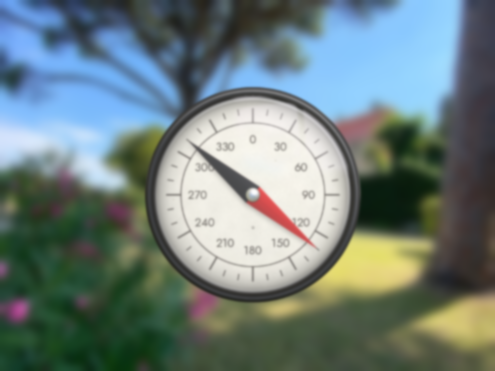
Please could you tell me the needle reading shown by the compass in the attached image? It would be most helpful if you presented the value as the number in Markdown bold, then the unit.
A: **130** °
